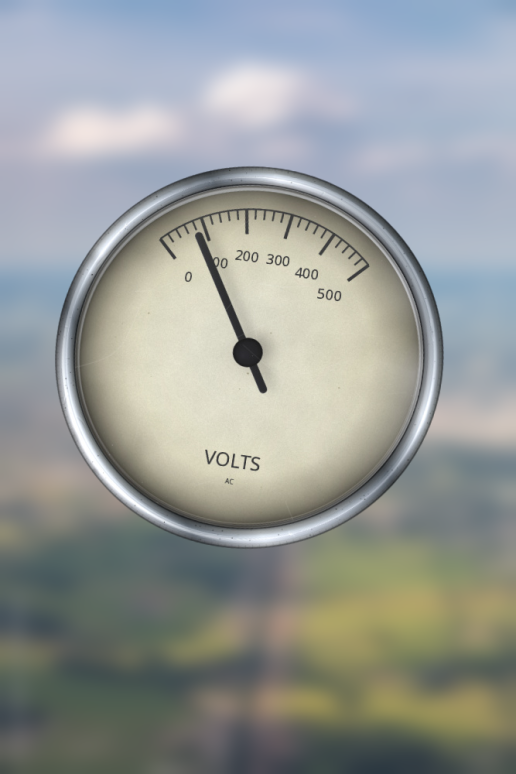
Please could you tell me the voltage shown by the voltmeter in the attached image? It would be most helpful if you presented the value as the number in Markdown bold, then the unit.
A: **80** V
